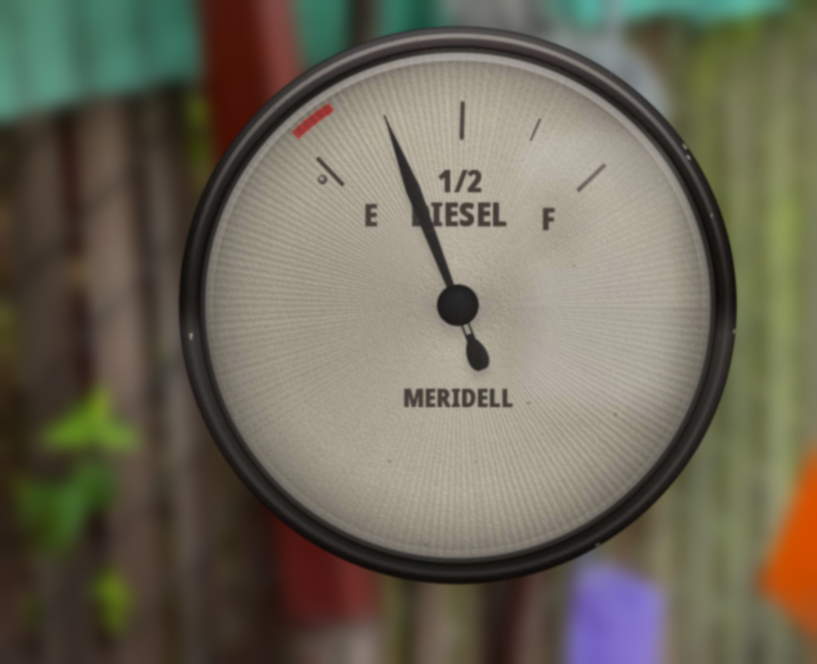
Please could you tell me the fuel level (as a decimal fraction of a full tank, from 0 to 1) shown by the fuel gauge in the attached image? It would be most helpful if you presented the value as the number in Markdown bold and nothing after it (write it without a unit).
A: **0.25**
